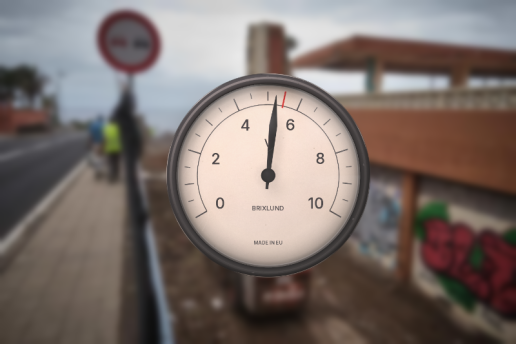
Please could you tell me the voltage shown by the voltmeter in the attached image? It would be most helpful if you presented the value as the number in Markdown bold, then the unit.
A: **5.25** V
